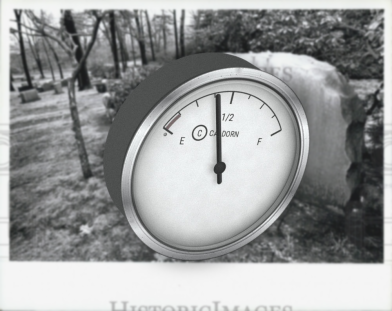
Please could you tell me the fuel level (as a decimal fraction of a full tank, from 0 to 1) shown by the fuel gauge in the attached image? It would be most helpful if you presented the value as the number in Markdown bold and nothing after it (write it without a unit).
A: **0.375**
